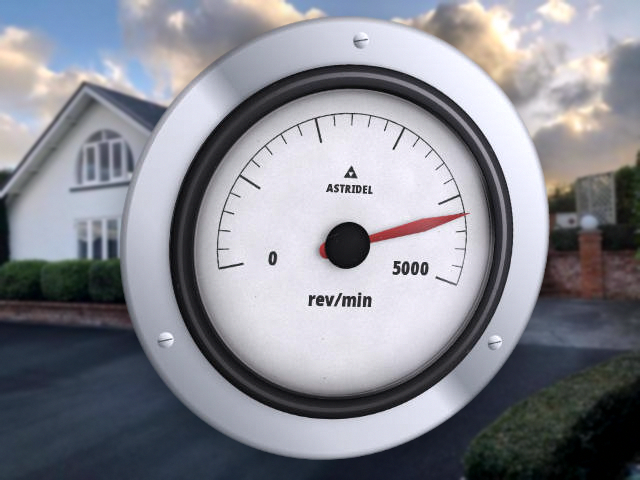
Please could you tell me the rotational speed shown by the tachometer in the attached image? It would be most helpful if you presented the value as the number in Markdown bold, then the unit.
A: **4200** rpm
